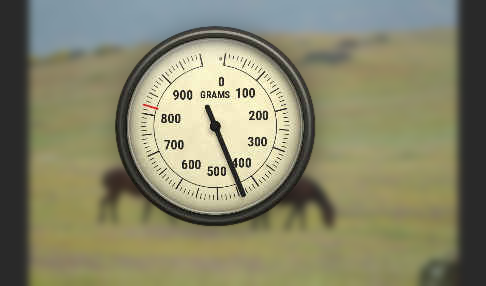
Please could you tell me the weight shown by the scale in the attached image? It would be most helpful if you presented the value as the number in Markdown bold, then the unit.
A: **440** g
